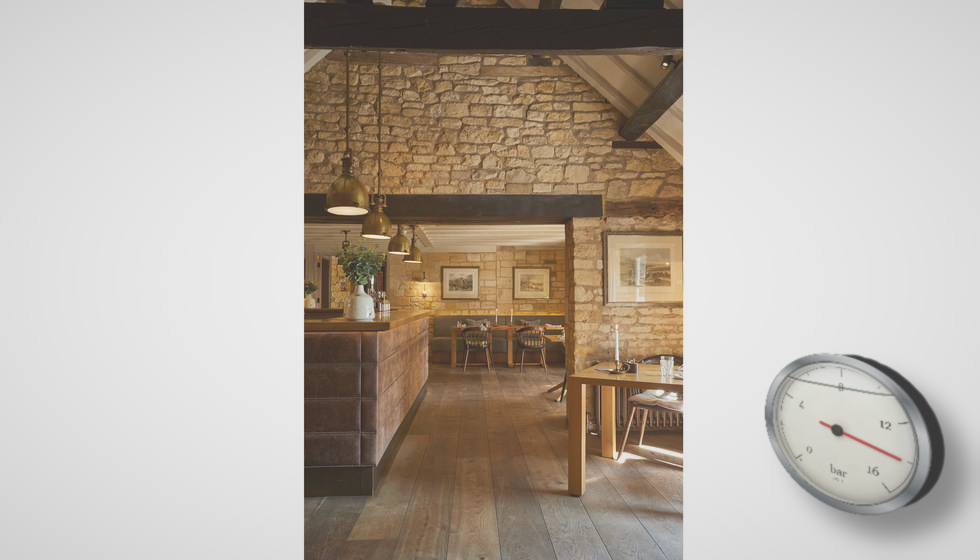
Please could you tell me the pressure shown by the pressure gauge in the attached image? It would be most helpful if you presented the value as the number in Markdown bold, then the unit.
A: **14** bar
